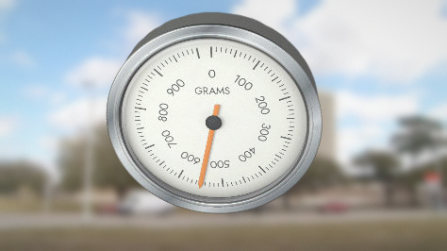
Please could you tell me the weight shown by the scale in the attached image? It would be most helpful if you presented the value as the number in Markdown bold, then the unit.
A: **550** g
